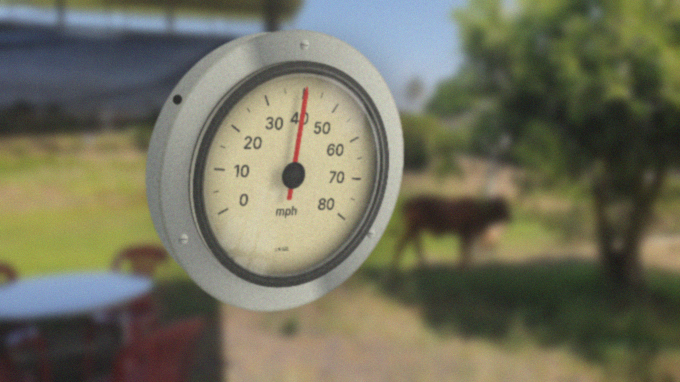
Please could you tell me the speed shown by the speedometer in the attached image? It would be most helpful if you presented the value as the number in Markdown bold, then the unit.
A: **40** mph
